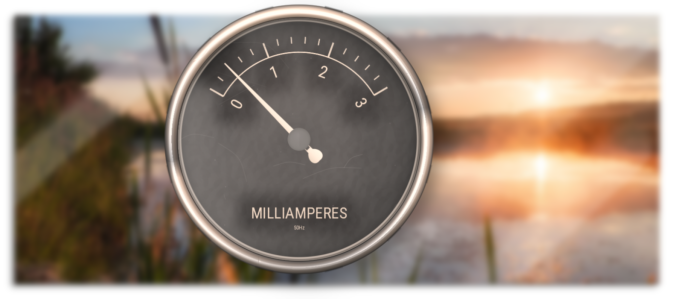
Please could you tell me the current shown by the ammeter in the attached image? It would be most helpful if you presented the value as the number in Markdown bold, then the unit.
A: **0.4** mA
